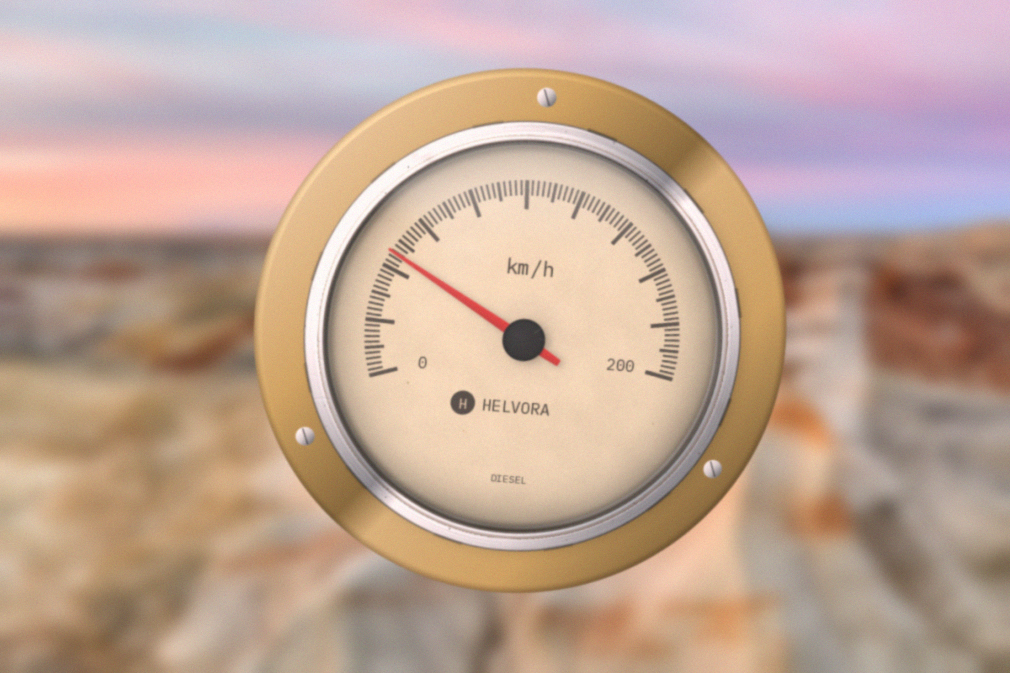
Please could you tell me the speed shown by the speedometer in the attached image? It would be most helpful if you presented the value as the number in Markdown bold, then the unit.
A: **46** km/h
